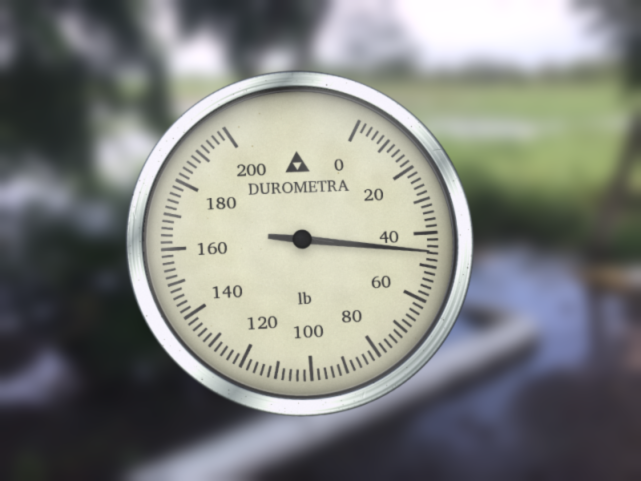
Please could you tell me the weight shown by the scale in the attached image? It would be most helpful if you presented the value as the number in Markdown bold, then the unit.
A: **46** lb
